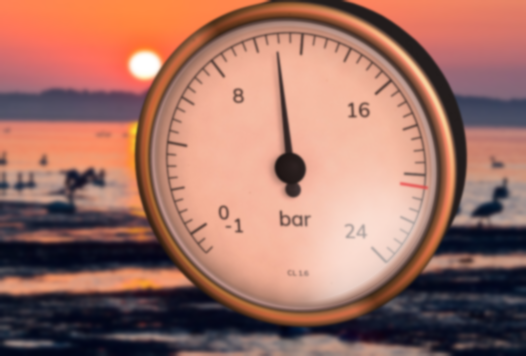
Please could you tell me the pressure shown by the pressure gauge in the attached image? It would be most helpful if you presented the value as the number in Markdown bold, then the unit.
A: **11** bar
